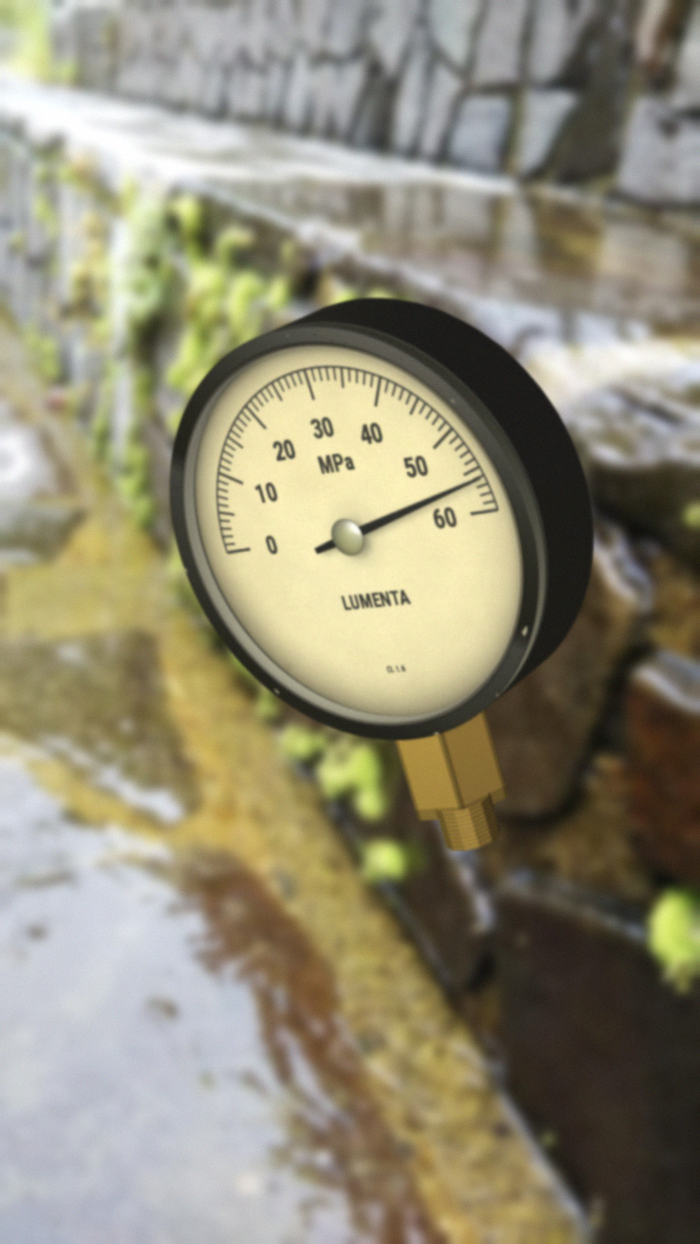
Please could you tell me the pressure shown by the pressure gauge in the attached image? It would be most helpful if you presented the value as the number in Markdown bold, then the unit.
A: **56** MPa
